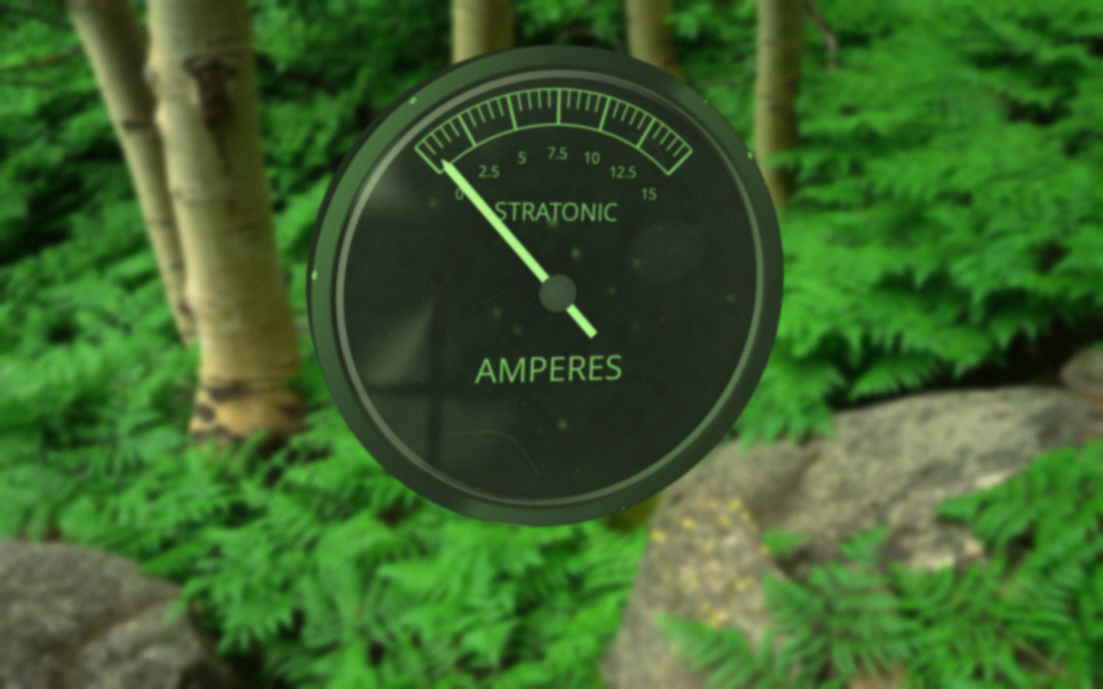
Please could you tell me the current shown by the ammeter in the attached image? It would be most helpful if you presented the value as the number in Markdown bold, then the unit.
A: **0.5** A
